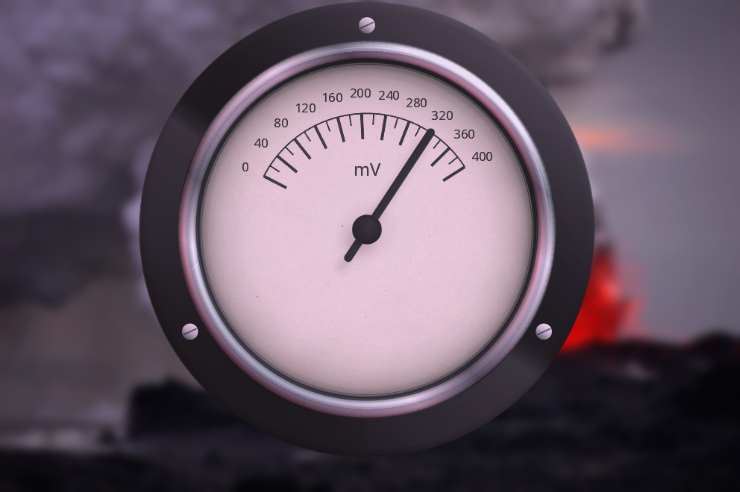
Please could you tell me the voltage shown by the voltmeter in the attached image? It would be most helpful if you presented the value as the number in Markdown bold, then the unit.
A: **320** mV
